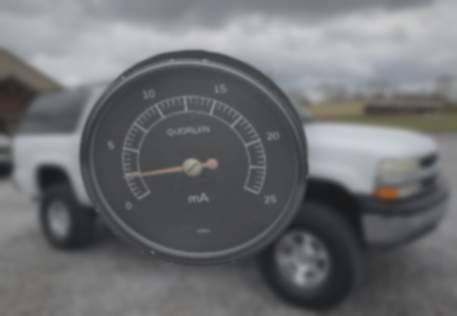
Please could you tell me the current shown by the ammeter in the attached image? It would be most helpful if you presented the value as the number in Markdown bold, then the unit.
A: **2.5** mA
